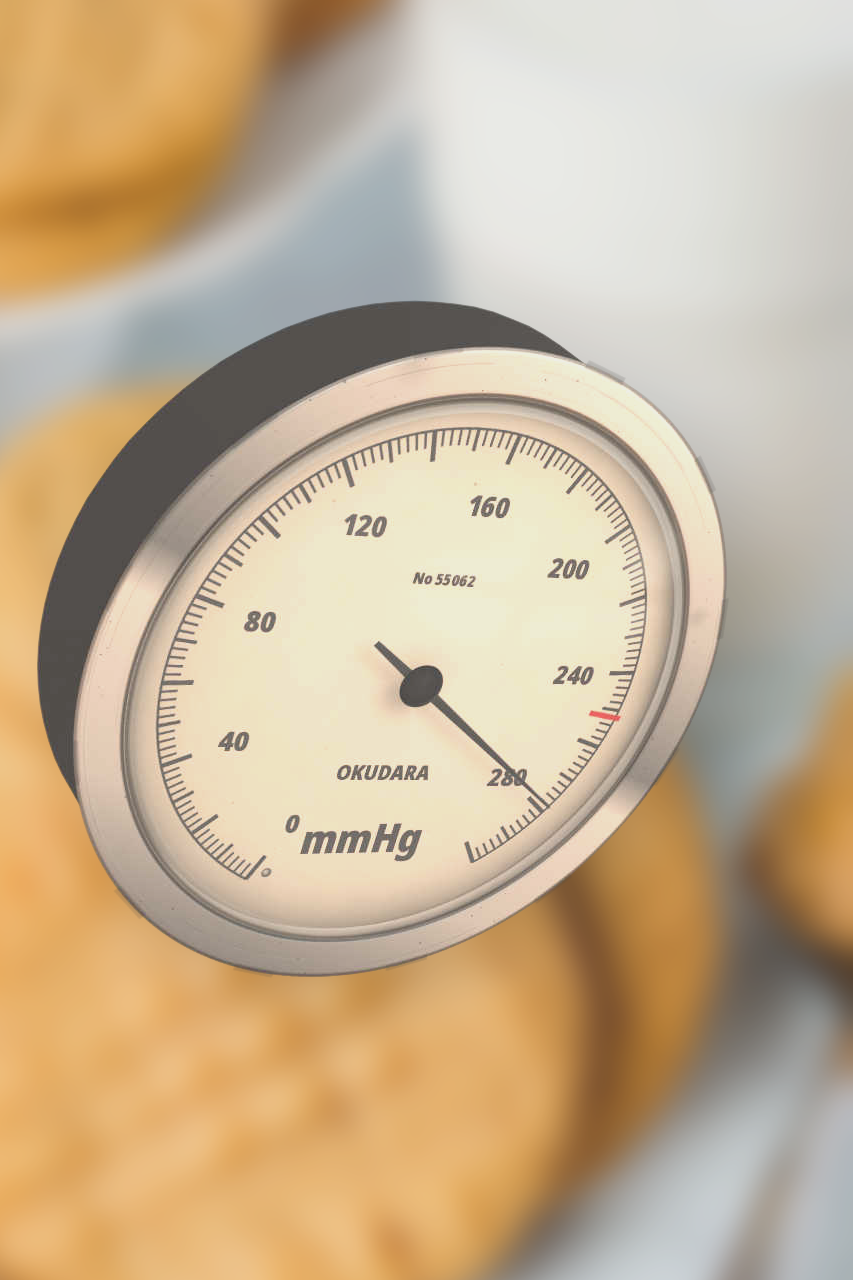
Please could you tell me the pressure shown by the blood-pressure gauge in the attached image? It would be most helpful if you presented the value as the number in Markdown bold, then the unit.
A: **278** mmHg
